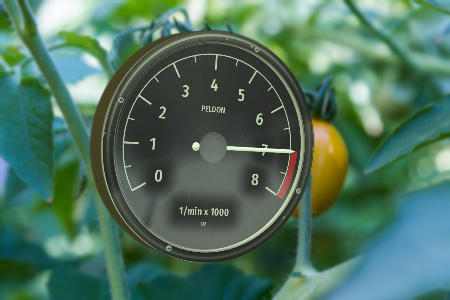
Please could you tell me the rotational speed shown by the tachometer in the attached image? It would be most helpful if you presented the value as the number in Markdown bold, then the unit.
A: **7000** rpm
